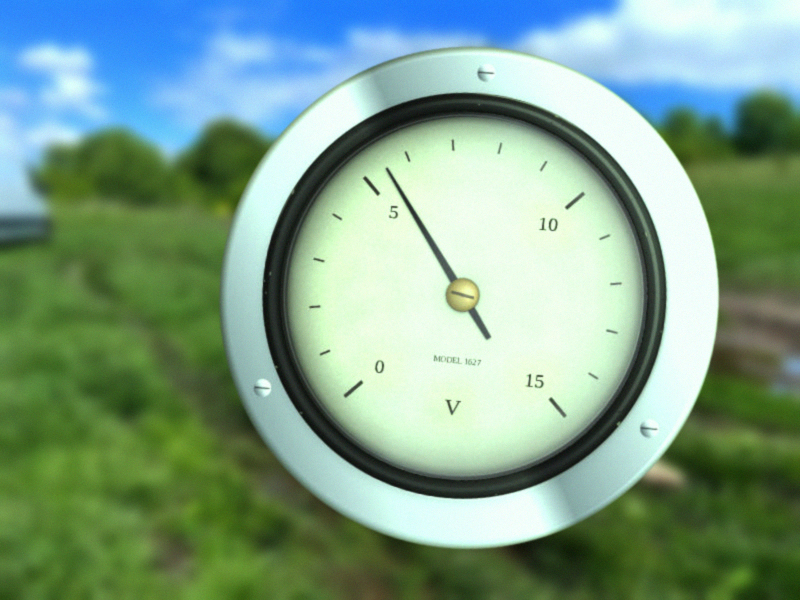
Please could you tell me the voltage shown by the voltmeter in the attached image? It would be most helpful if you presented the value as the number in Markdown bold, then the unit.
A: **5.5** V
